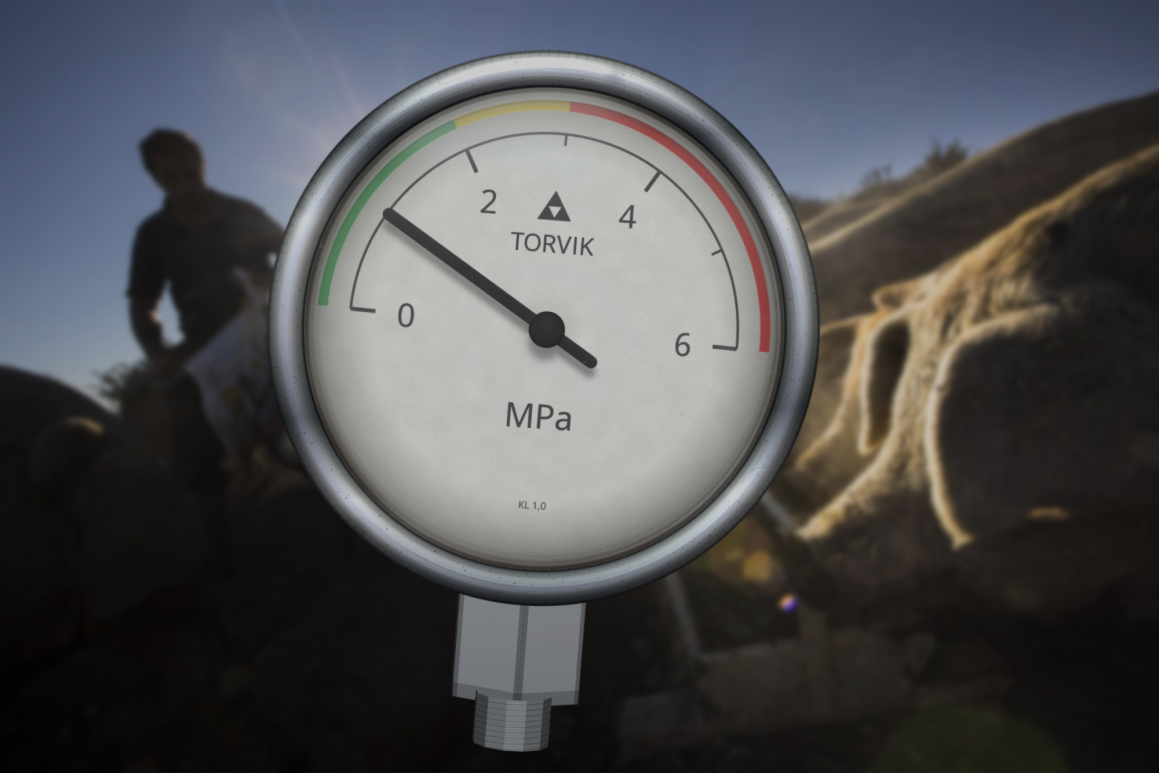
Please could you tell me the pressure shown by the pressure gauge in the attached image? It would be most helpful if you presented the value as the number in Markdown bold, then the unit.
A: **1** MPa
